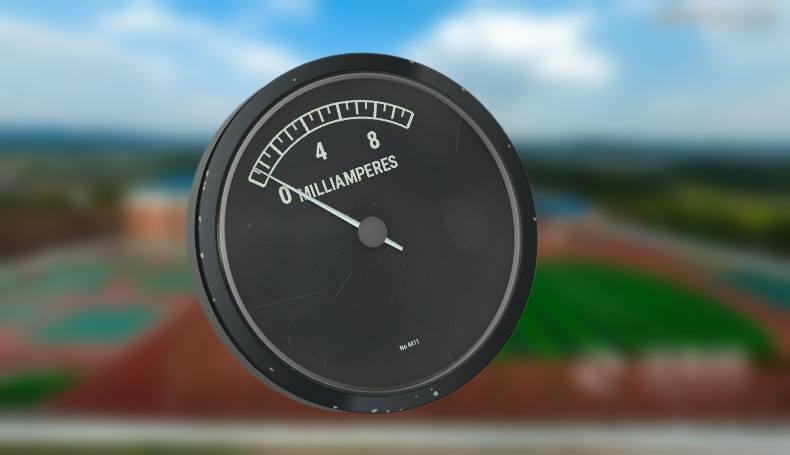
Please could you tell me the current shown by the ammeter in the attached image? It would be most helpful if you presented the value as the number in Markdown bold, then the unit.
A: **0.5** mA
